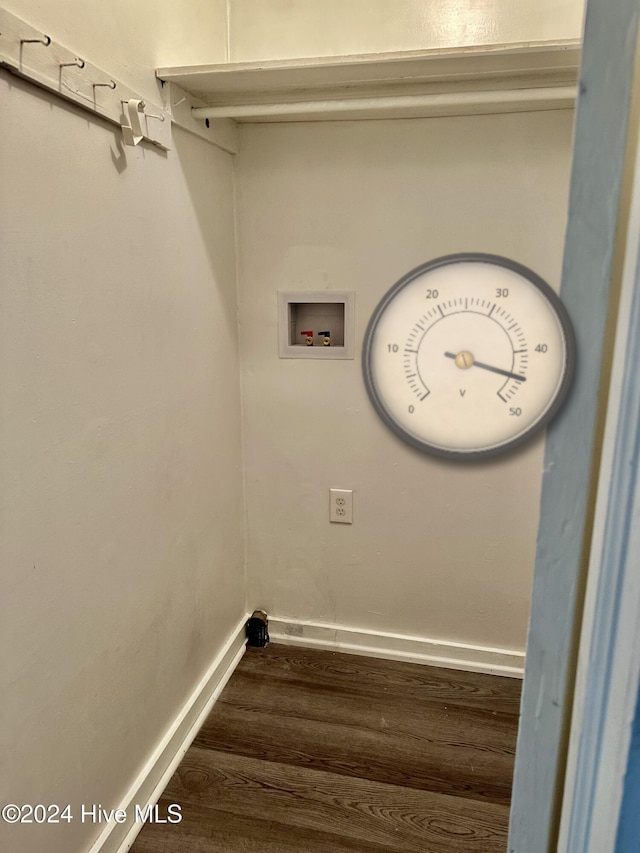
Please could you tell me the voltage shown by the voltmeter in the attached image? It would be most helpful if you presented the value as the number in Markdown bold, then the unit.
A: **45** V
